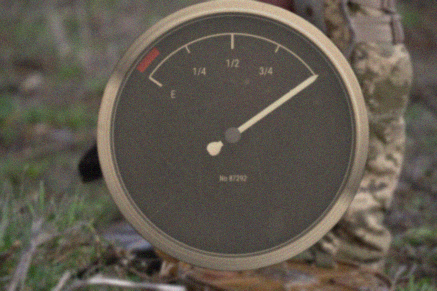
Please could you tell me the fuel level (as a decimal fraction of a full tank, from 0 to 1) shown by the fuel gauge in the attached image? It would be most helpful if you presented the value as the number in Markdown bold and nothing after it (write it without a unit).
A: **1**
